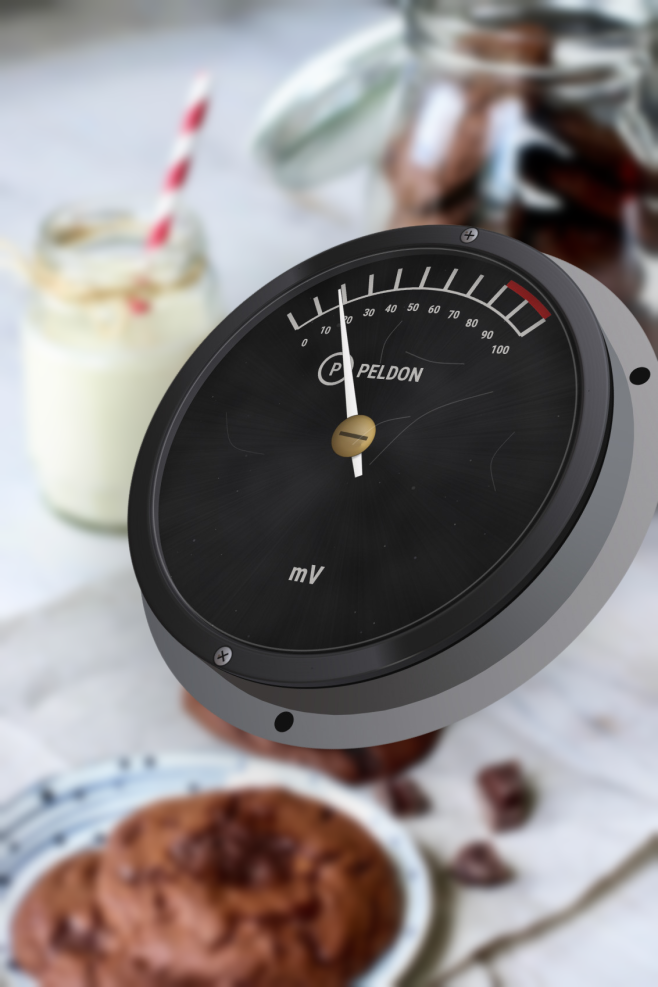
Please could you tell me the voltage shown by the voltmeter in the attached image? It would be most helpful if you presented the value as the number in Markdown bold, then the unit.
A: **20** mV
